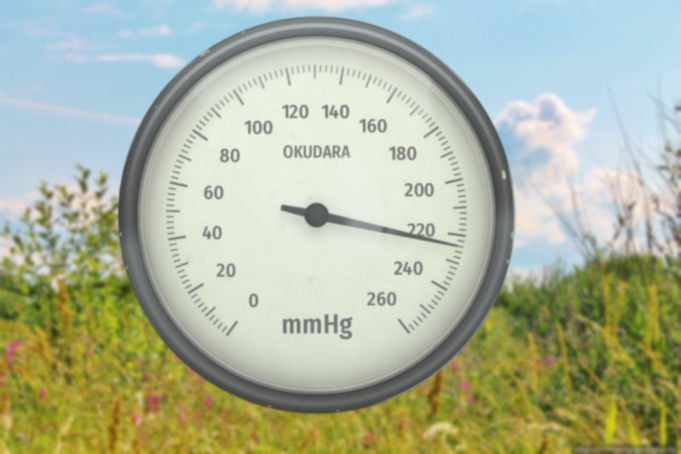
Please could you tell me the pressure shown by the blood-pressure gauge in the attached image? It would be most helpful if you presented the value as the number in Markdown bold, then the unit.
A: **224** mmHg
